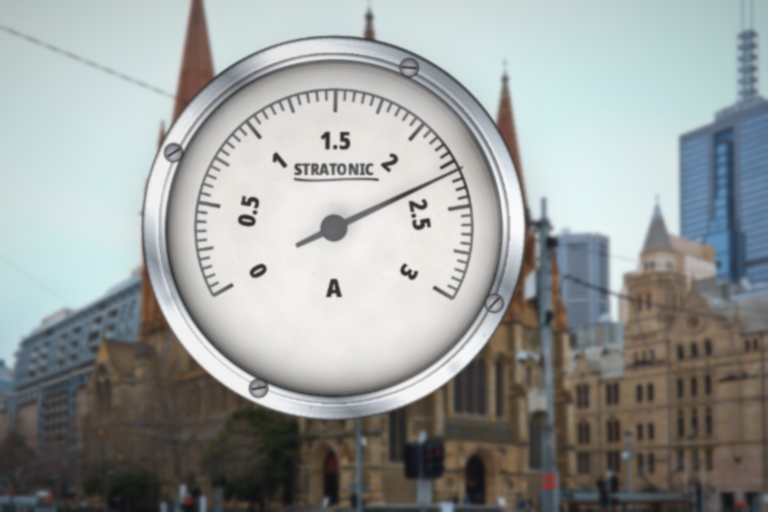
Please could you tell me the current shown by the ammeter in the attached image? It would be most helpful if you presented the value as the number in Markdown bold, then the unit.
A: **2.3** A
